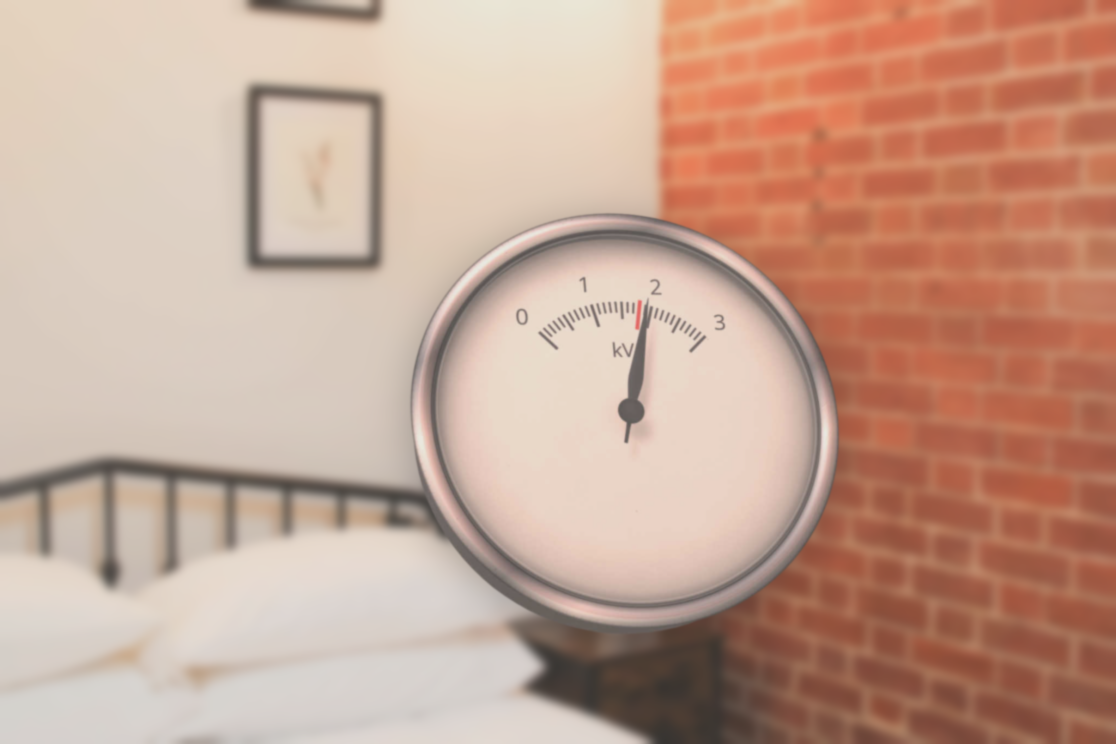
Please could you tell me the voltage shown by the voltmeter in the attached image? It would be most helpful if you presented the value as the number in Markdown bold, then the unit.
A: **1.9** kV
